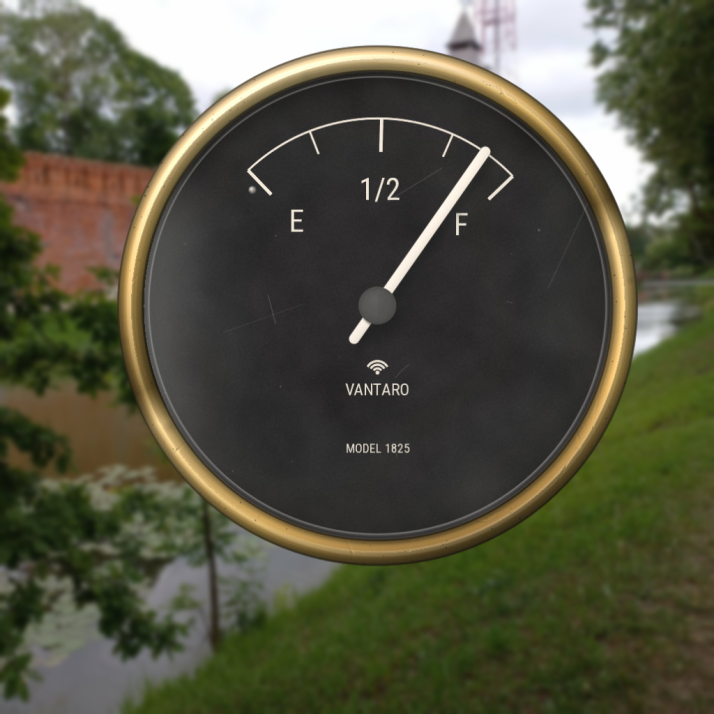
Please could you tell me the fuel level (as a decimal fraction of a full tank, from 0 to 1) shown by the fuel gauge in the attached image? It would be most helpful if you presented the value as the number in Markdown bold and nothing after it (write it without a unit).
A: **0.875**
